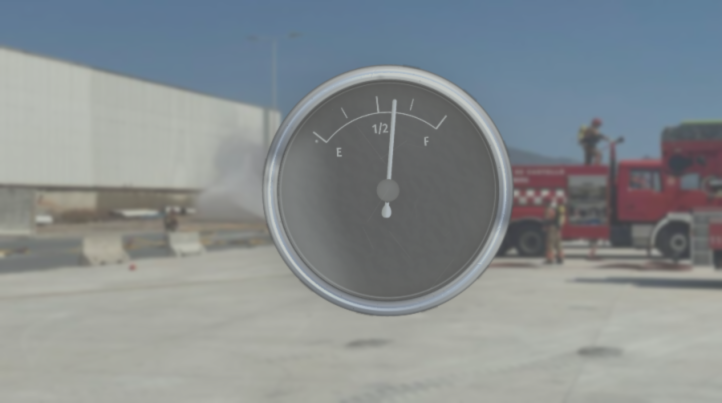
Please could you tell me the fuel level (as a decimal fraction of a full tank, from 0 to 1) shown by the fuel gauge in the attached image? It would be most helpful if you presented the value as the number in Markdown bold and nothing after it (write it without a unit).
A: **0.625**
